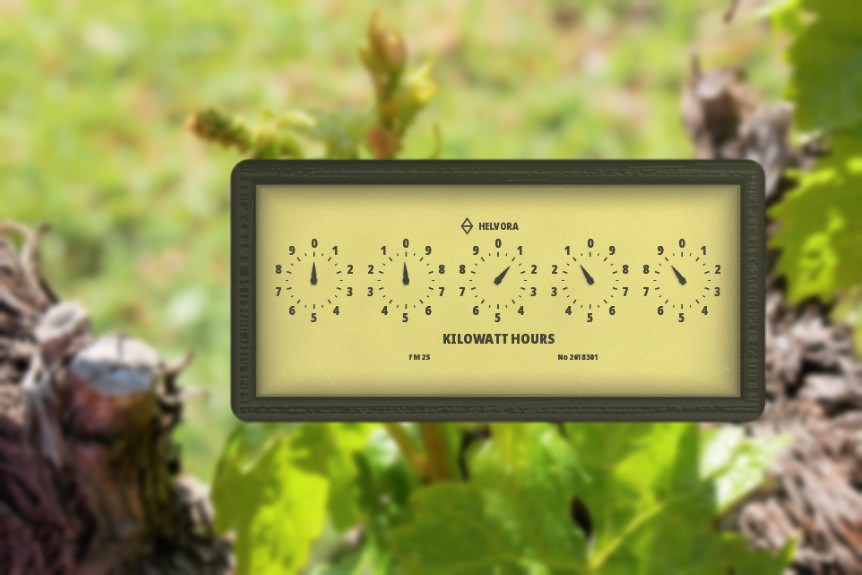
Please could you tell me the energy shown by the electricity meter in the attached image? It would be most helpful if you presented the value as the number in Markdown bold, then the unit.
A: **109** kWh
